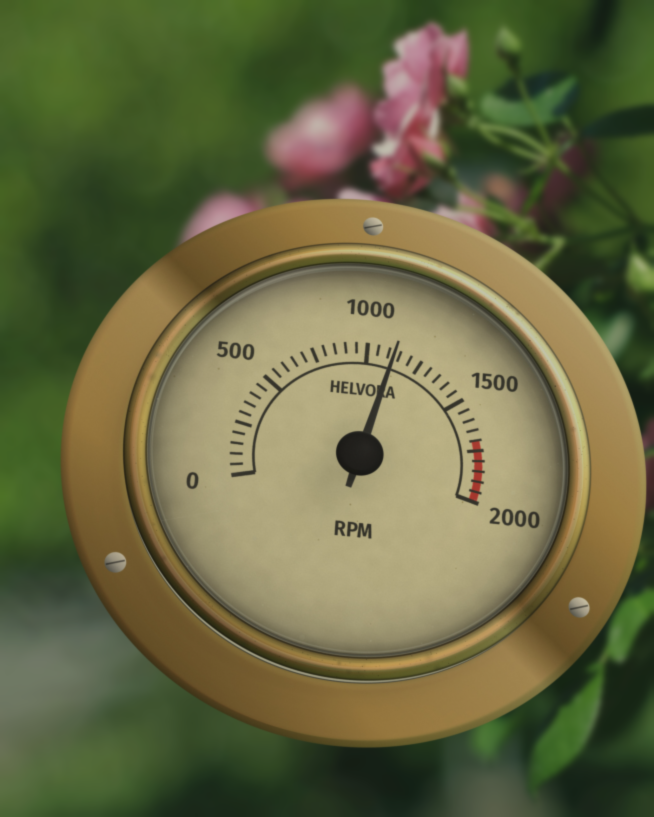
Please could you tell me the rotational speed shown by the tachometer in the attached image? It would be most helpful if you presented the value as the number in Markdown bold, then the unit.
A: **1125** rpm
